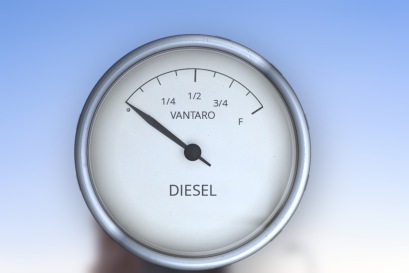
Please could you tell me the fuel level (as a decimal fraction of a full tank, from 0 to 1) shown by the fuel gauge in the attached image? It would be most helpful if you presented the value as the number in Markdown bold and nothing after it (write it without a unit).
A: **0**
